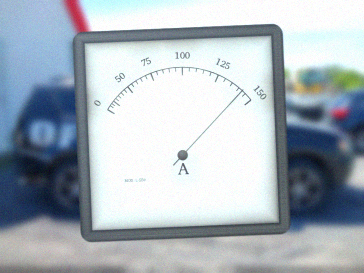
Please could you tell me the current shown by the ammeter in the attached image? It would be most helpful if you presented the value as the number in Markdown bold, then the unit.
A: **142.5** A
